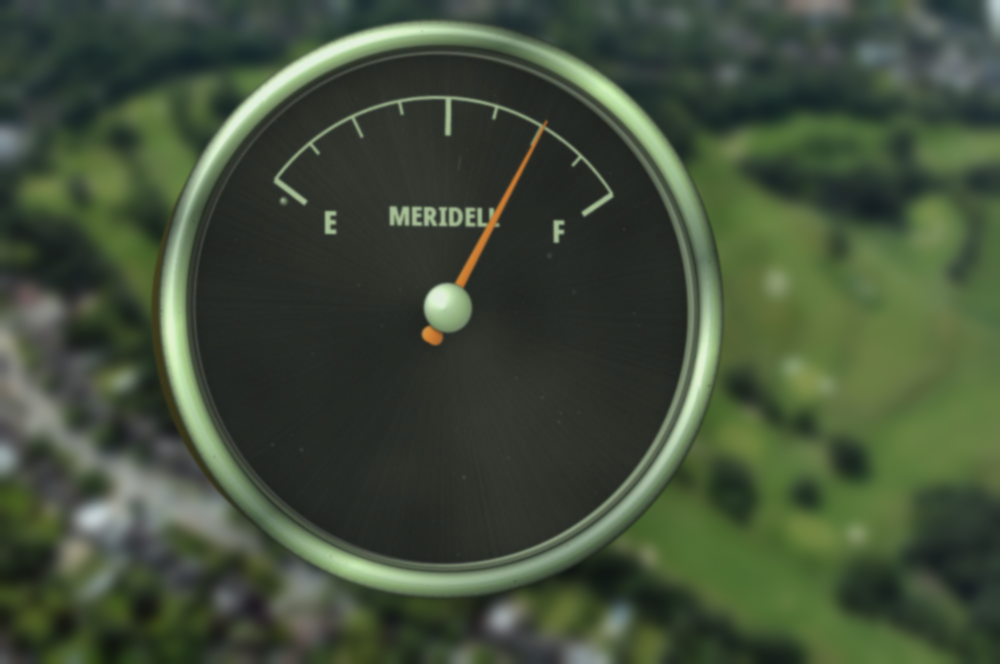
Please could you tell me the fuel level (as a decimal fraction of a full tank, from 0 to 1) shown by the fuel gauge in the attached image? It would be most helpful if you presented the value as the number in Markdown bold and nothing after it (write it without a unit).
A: **0.75**
